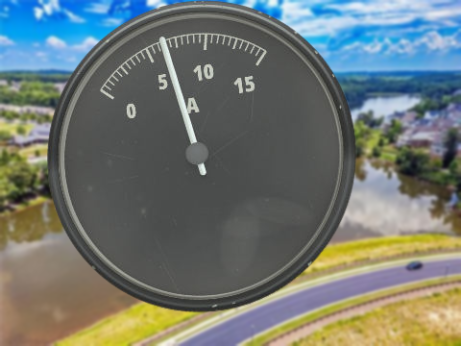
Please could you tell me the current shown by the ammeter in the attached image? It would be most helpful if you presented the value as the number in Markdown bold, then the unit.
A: **6.5** A
